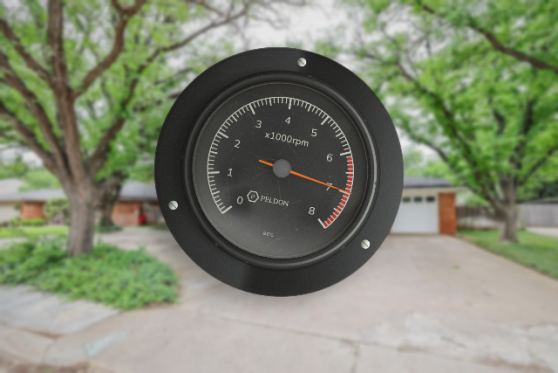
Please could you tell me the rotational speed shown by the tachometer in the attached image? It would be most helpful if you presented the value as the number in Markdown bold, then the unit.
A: **7000** rpm
